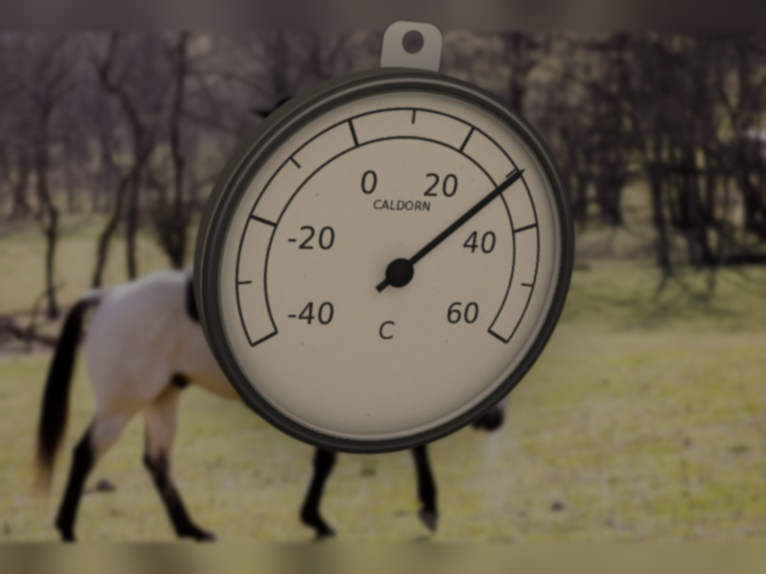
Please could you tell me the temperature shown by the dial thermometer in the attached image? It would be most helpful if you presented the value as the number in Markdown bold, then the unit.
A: **30** °C
